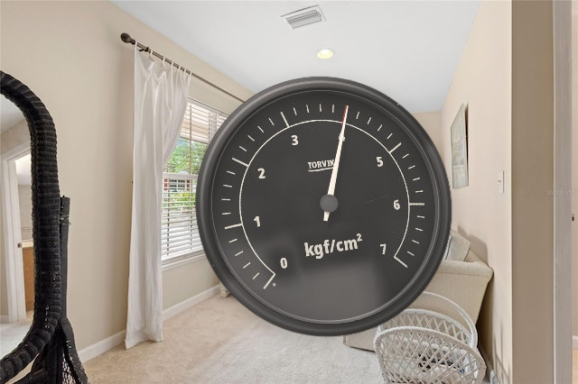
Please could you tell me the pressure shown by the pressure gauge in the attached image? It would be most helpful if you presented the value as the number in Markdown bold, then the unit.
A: **4** kg/cm²
